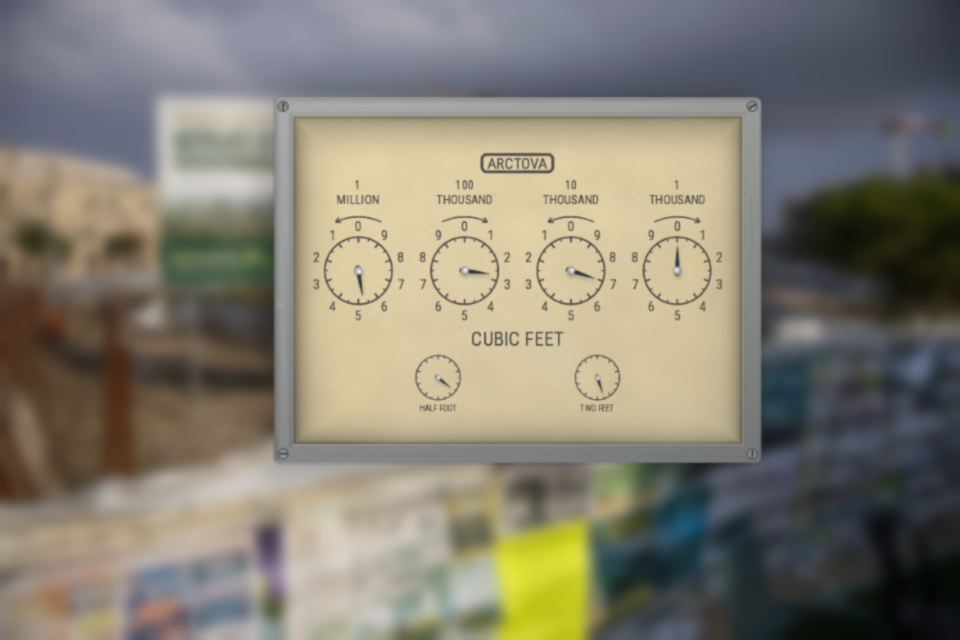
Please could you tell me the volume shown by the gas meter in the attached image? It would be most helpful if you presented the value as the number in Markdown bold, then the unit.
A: **527000** ft³
